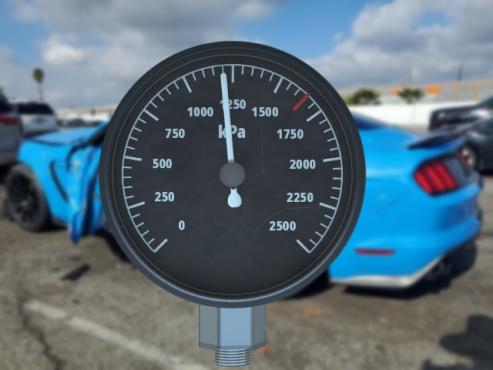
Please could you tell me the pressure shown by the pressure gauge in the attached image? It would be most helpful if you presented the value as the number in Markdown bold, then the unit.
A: **1200** kPa
